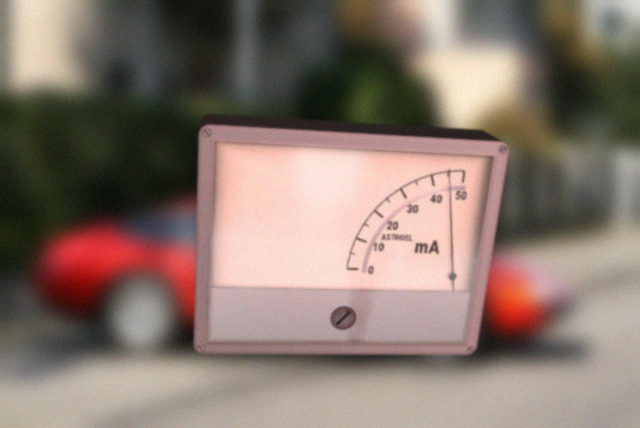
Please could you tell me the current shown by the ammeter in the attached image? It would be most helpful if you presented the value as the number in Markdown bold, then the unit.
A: **45** mA
